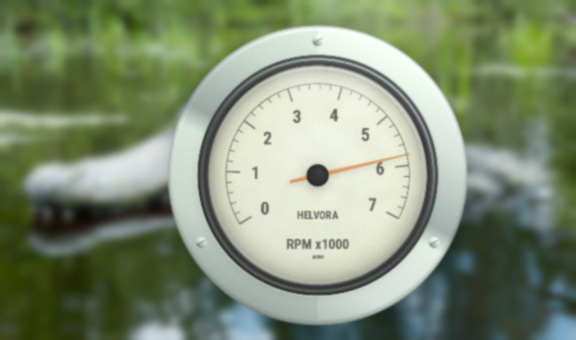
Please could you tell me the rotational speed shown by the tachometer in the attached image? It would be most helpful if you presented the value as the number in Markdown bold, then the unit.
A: **5800** rpm
